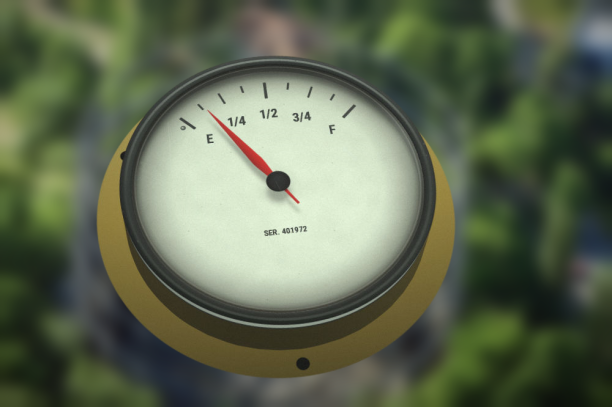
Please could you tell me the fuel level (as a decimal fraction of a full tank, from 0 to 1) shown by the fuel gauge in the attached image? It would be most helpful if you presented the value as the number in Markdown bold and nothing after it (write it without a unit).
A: **0.125**
